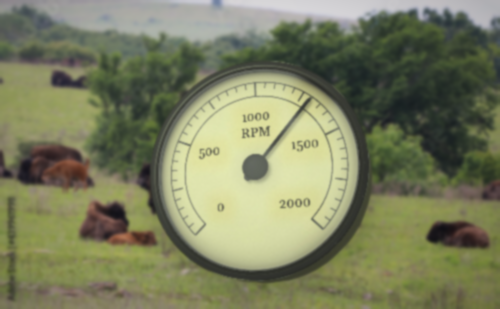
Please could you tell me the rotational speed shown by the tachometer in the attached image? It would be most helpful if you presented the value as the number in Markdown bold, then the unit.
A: **1300** rpm
